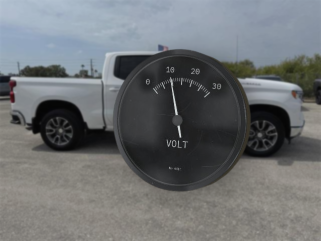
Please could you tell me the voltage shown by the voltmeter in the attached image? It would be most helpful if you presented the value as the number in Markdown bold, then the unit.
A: **10** V
